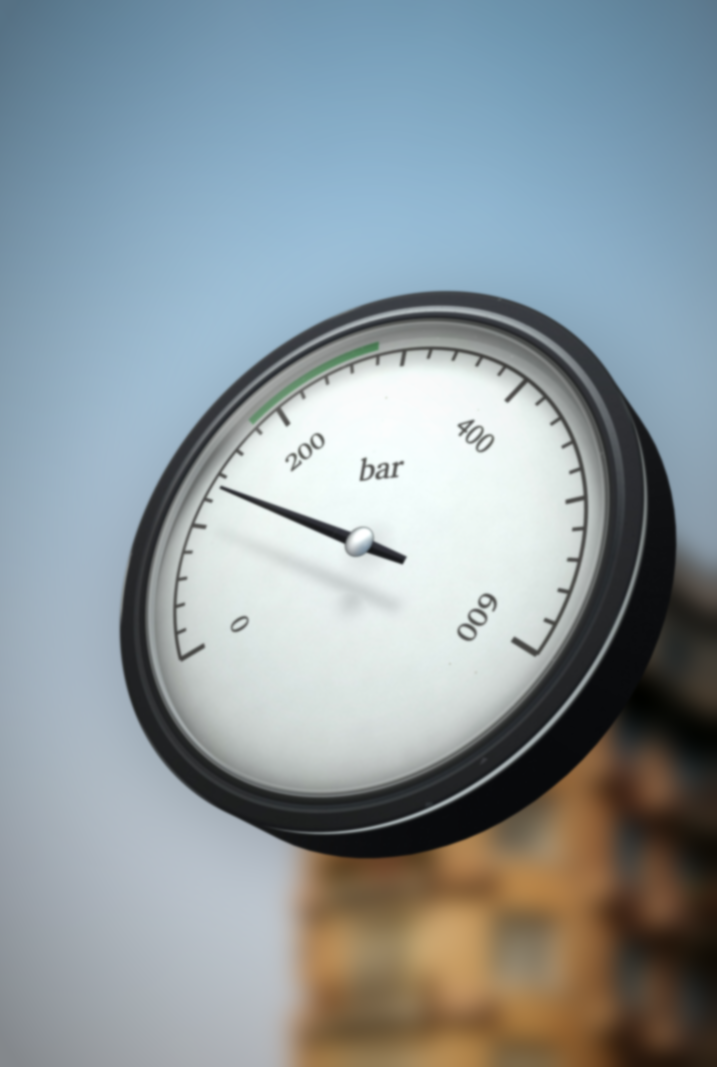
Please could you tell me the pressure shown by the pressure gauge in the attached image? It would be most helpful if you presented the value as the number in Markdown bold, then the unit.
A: **130** bar
